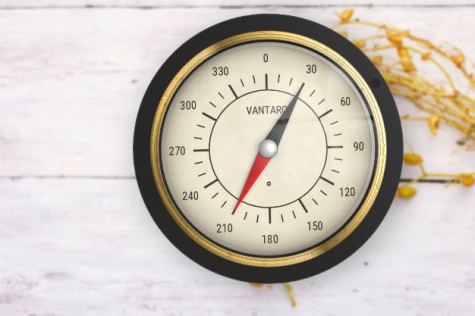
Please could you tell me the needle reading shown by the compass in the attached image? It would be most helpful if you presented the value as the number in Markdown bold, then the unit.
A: **210** °
